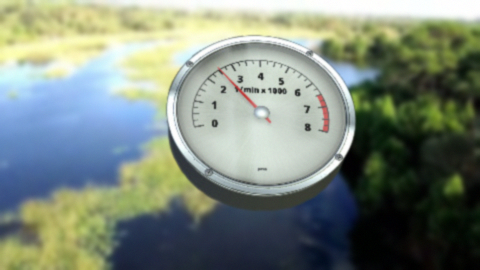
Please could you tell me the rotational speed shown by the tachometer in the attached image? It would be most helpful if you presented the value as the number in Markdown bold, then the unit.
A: **2500** rpm
